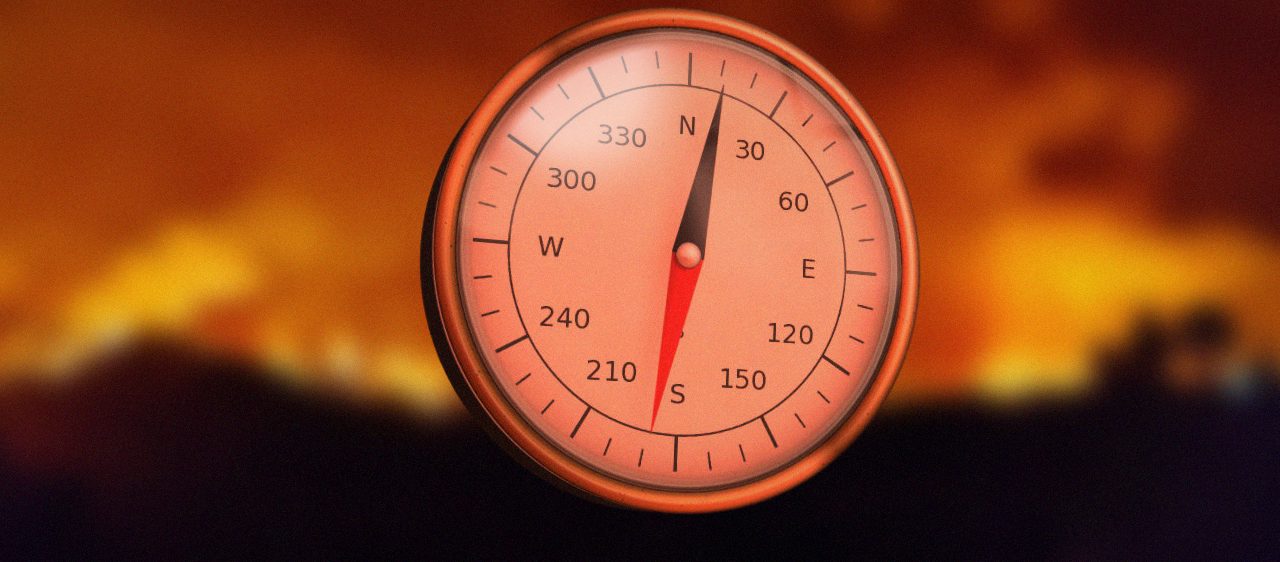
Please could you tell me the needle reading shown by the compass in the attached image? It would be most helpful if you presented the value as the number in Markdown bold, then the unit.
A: **190** °
